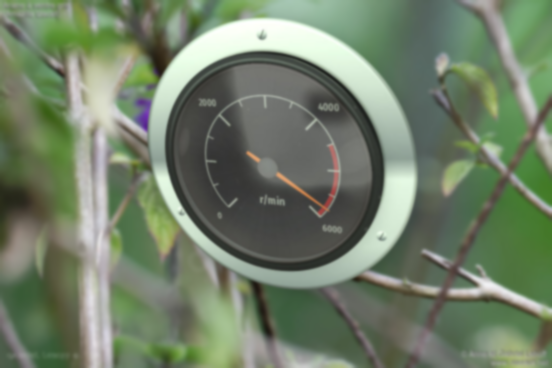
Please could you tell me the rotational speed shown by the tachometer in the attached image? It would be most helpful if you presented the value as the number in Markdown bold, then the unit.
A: **5750** rpm
